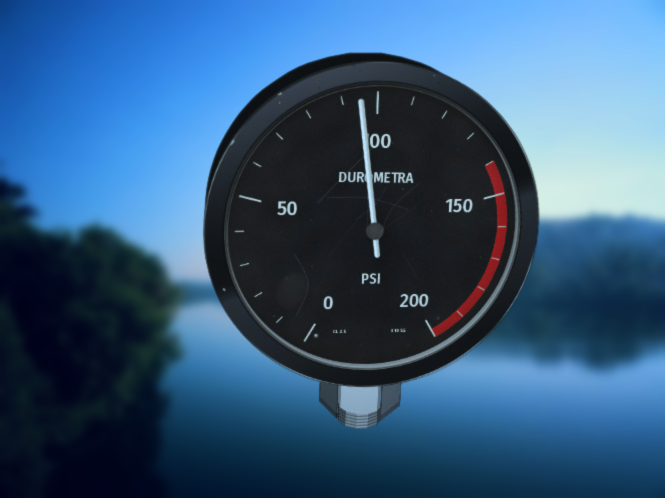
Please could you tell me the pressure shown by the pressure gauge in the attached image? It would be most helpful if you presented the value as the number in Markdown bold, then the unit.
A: **95** psi
